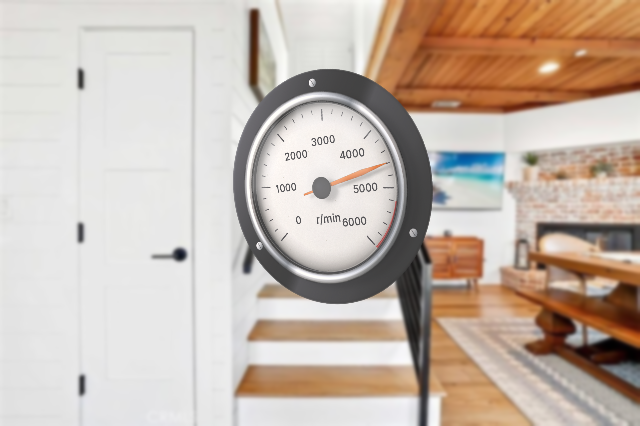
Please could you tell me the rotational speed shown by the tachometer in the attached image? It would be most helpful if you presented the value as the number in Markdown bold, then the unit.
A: **4600** rpm
